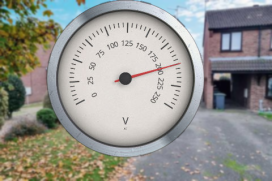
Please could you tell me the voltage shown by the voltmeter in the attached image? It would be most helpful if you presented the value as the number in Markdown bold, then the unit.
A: **200** V
